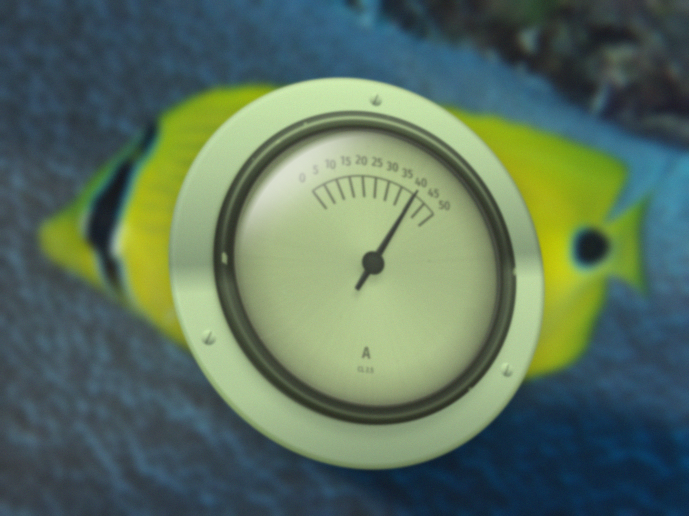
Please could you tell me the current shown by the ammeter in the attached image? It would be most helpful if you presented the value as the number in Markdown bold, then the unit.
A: **40** A
